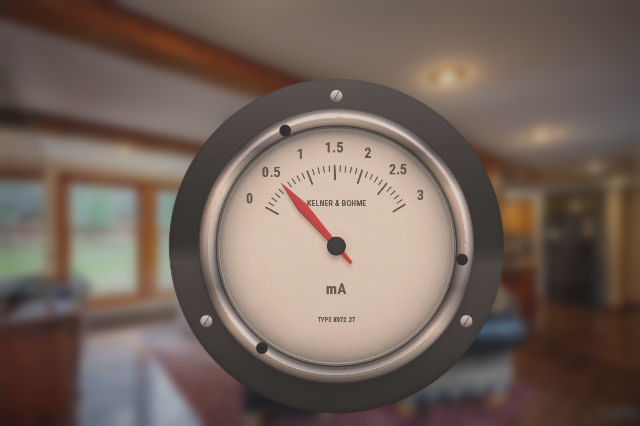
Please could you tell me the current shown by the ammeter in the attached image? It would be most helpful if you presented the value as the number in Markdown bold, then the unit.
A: **0.5** mA
